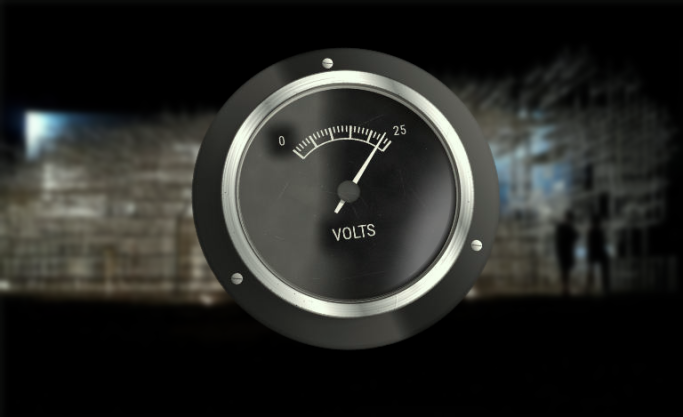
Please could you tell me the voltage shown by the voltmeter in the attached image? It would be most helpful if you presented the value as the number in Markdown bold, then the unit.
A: **23** V
